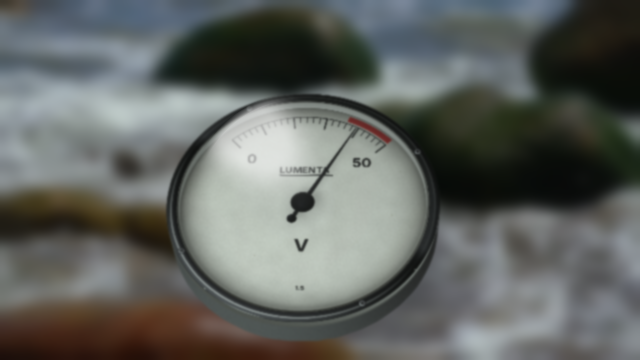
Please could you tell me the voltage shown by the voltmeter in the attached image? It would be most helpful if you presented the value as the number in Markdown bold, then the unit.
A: **40** V
